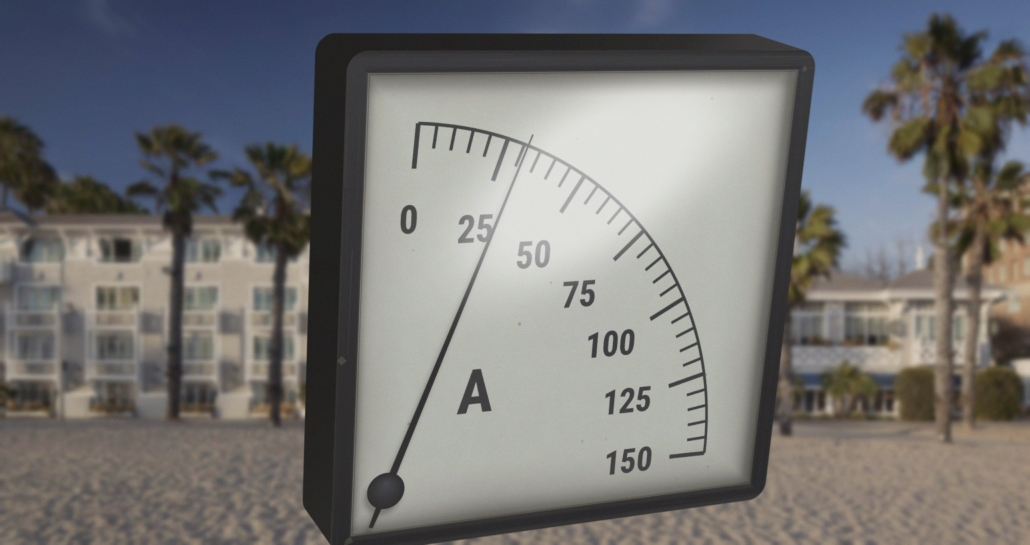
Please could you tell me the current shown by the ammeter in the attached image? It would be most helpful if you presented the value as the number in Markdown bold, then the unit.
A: **30** A
